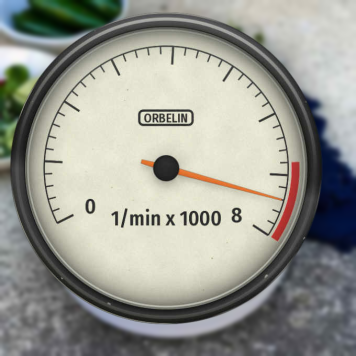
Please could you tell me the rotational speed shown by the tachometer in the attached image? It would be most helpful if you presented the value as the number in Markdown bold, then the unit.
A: **7400** rpm
